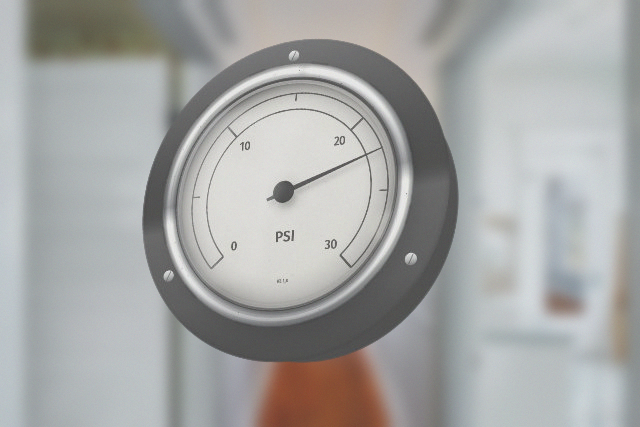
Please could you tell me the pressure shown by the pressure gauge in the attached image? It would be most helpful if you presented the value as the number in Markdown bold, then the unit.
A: **22.5** psi
